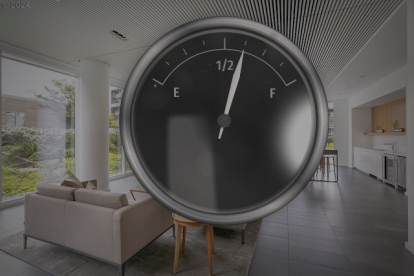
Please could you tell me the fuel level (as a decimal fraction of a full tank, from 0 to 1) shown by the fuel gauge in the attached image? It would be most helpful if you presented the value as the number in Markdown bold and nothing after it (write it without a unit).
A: **0.625**
